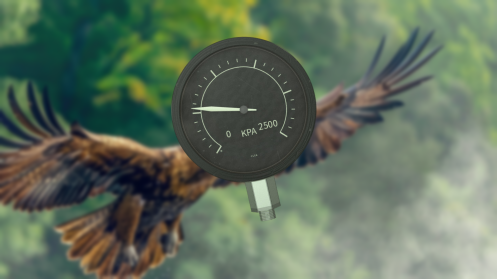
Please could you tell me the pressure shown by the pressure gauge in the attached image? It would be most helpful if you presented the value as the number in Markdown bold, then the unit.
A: **550** kPa
